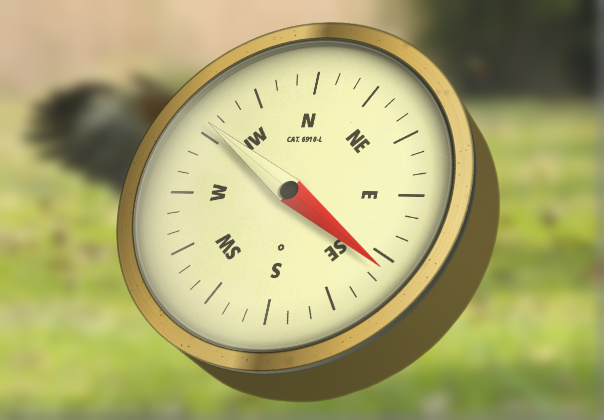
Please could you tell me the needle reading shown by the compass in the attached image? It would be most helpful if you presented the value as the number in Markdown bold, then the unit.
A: **125** °
